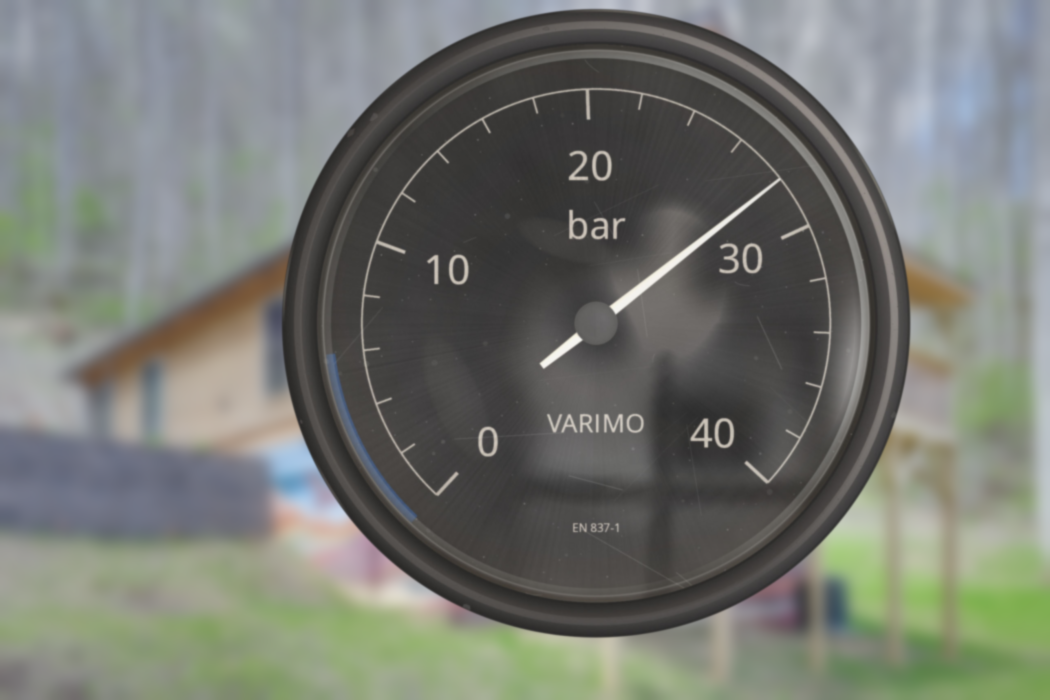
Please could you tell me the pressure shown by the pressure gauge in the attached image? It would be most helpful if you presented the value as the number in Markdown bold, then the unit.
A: **28** bar
